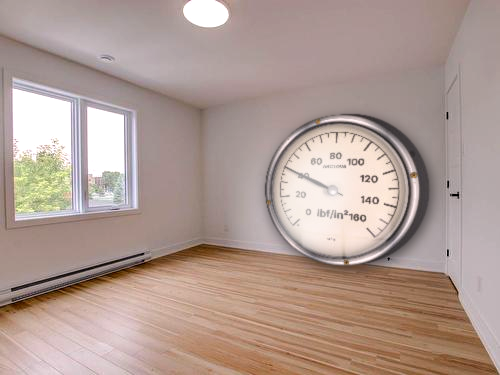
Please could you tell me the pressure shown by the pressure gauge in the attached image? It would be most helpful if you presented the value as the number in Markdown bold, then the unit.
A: **40** psi
